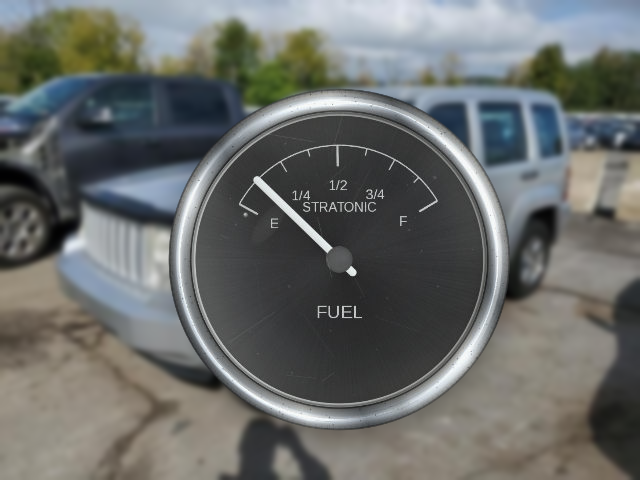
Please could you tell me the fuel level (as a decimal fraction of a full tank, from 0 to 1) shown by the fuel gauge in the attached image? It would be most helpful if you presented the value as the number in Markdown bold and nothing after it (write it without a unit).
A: **0.125**
